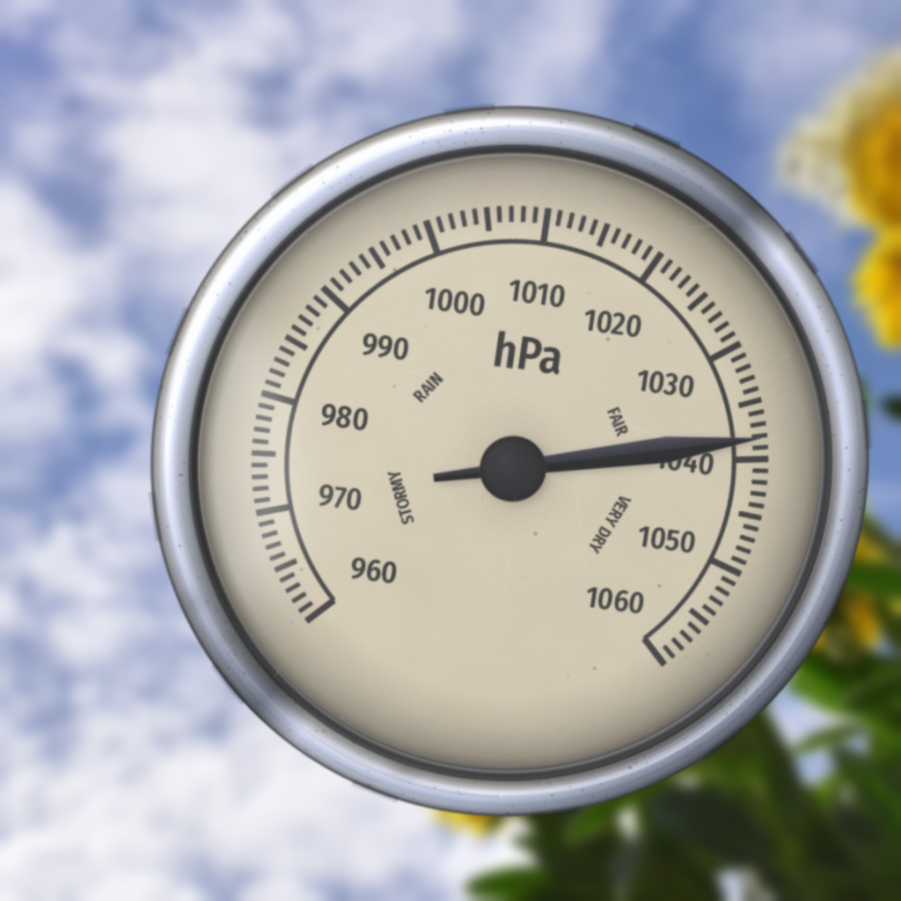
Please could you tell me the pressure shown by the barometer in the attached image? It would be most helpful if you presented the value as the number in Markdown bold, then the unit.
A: **1038** hPa
